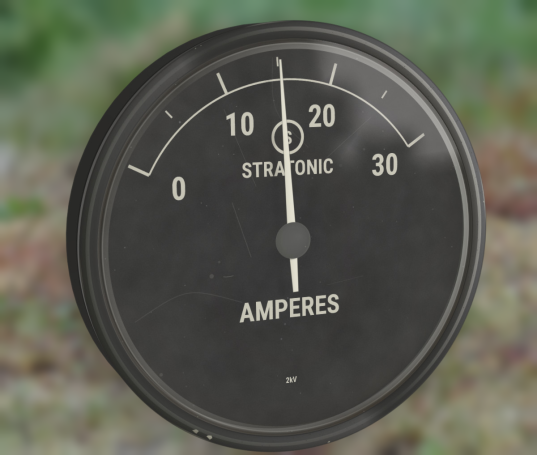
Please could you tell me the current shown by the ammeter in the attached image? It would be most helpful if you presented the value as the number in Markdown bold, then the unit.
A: **15** A
